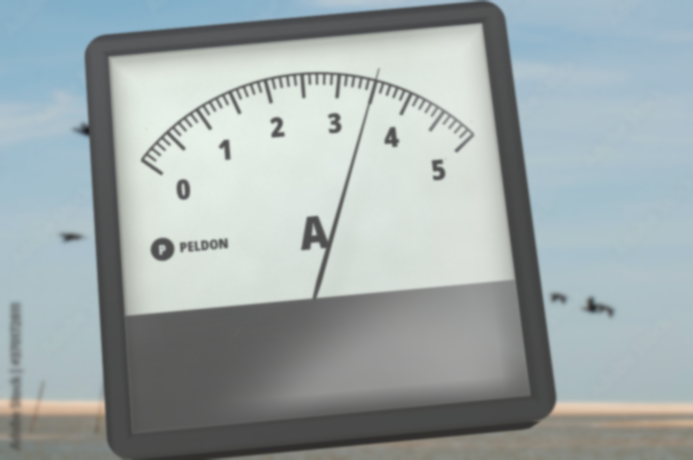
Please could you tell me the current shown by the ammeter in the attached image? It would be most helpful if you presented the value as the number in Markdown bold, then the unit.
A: **3.5** A
